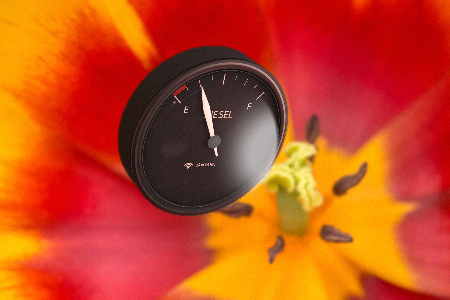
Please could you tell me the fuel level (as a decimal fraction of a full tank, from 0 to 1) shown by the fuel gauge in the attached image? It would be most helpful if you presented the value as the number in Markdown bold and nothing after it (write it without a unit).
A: **0.25**
